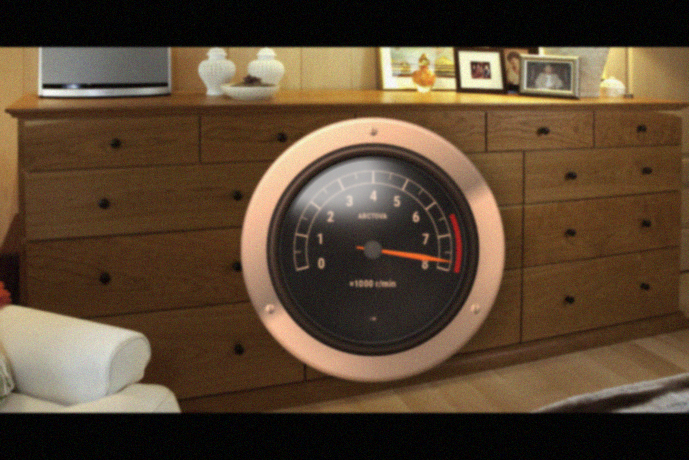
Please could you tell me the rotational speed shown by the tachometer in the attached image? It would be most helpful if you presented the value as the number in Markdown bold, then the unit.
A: **7750** rpm
